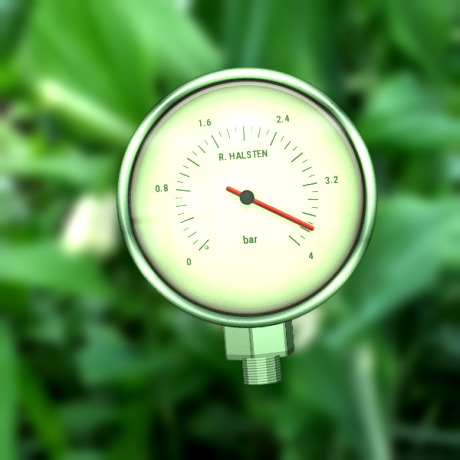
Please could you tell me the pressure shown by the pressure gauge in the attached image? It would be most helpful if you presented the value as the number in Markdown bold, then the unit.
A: **3.75** bar
